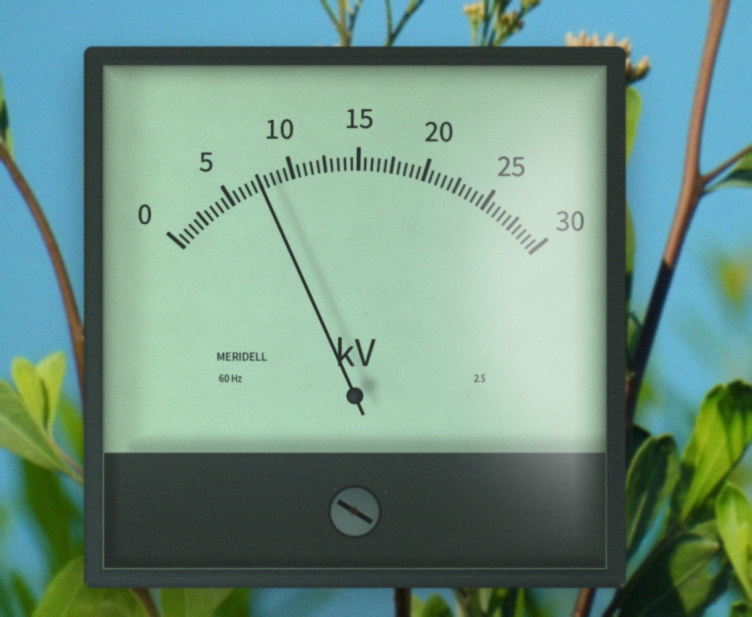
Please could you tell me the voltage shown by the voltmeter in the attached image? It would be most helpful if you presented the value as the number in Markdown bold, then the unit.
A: **7.5** kV
